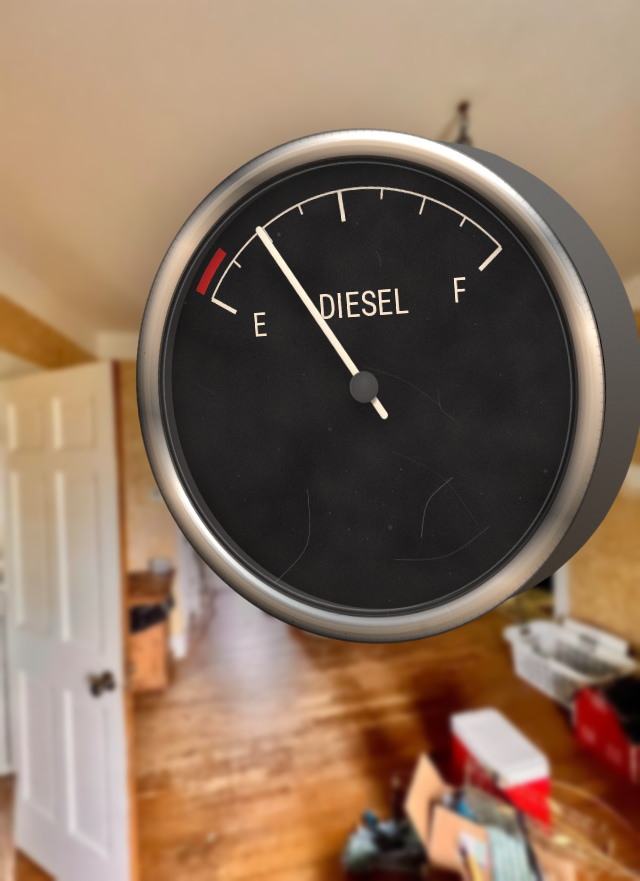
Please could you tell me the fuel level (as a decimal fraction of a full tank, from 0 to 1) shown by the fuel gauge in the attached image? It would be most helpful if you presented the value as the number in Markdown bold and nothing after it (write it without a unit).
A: **0.25**
